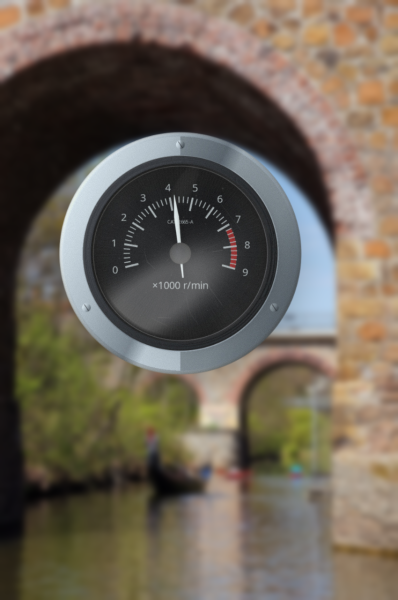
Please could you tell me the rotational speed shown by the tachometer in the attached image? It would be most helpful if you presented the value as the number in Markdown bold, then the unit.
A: **4200** rpm
